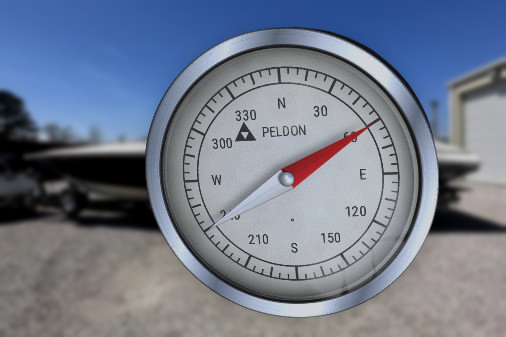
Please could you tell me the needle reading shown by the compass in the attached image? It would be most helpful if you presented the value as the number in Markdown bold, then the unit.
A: **60** °
